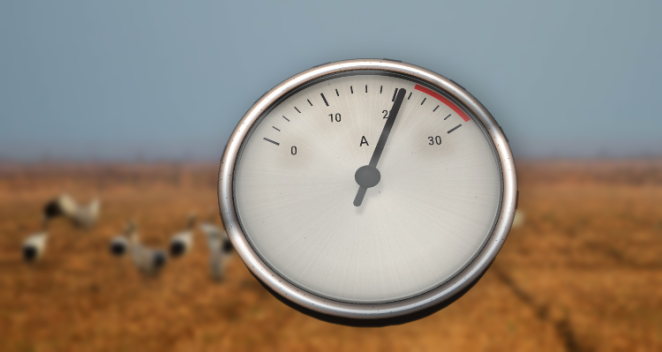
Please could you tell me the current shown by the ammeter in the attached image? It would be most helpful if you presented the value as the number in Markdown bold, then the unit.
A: **21** A
